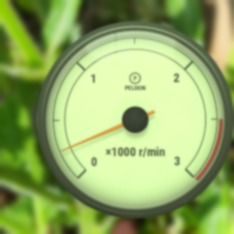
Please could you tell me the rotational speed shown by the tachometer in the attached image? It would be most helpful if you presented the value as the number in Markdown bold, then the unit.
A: **250** rpm
